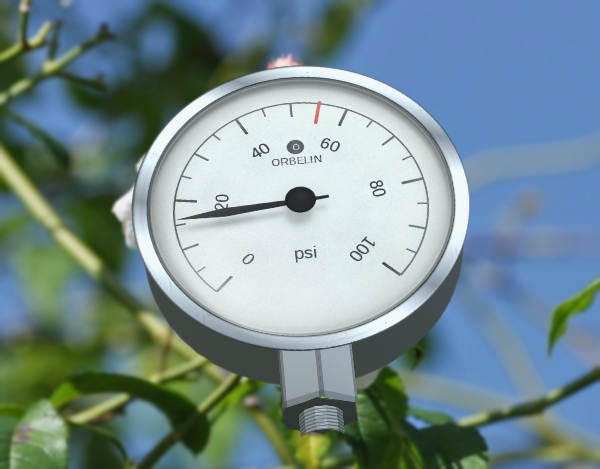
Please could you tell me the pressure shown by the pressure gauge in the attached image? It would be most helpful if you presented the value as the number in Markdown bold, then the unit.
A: **15** psi
